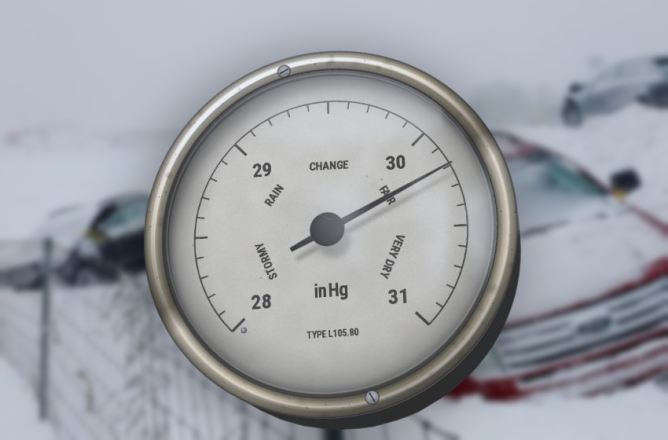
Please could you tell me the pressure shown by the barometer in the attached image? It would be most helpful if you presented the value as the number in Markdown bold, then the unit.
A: **30.2** inHg
